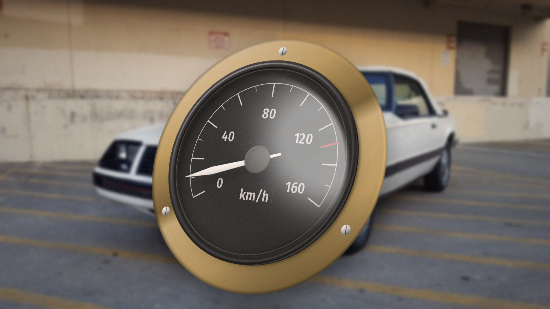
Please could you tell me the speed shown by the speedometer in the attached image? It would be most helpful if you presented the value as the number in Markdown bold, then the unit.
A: **10** km/h
